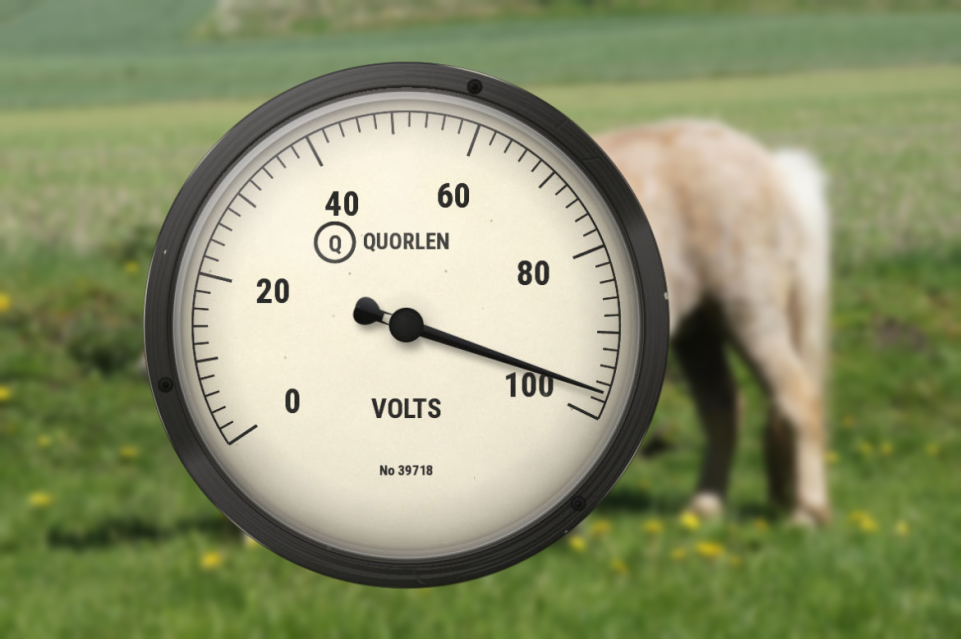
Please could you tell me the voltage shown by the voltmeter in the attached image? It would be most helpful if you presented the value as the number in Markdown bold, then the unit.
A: **97** V
